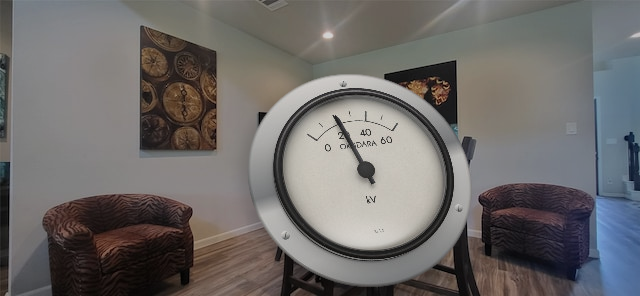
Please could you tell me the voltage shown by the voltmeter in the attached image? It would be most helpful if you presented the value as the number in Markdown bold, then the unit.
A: **20** kV
